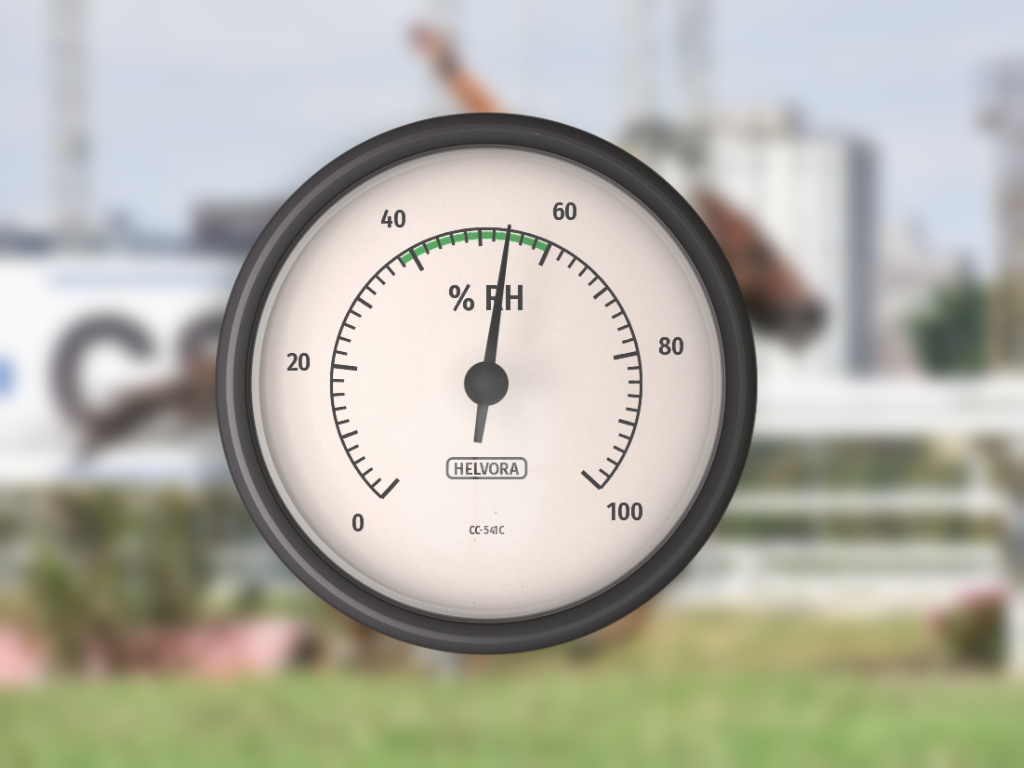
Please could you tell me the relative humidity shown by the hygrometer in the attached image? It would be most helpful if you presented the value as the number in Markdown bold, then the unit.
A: **54** %
